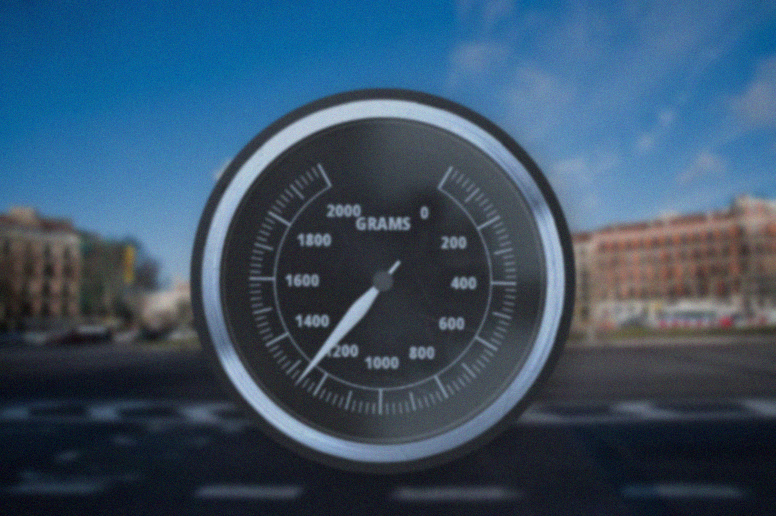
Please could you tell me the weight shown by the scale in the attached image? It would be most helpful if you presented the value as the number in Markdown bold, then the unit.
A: **1260** g
